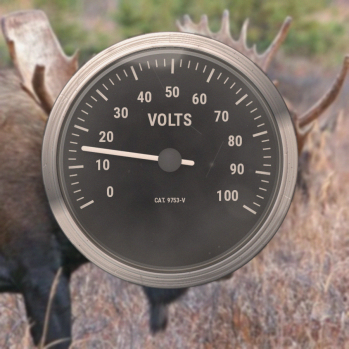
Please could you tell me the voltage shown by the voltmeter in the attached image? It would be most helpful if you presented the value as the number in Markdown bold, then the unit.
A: **15** V
